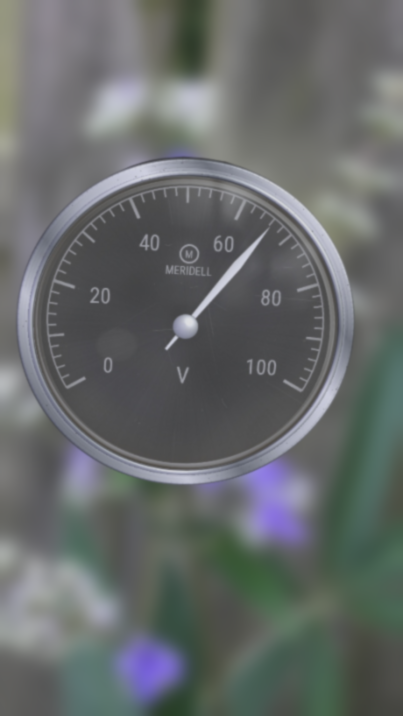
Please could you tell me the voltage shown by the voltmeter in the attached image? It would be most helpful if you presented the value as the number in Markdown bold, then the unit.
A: **66** V
